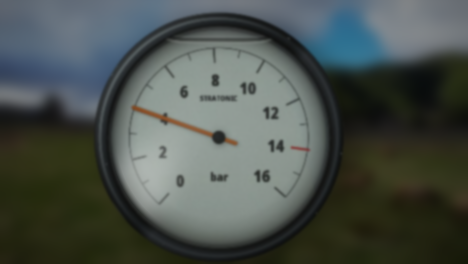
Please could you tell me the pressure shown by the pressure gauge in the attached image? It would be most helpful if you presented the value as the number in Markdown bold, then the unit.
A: **4** bar
